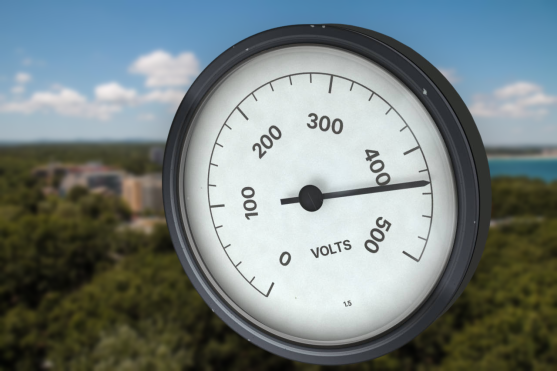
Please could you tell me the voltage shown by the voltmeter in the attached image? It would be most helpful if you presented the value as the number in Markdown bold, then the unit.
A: **430** V
